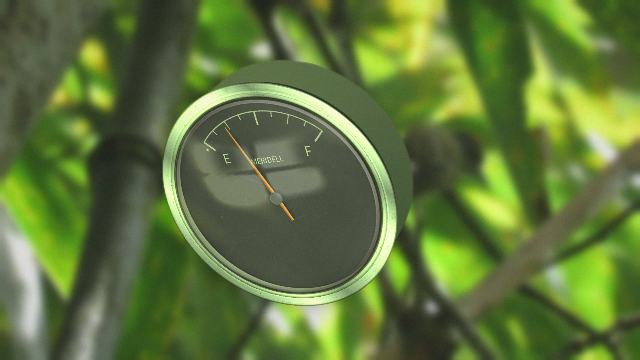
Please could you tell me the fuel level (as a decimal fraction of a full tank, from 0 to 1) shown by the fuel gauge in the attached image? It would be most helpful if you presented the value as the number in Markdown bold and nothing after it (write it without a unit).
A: **0.25**
